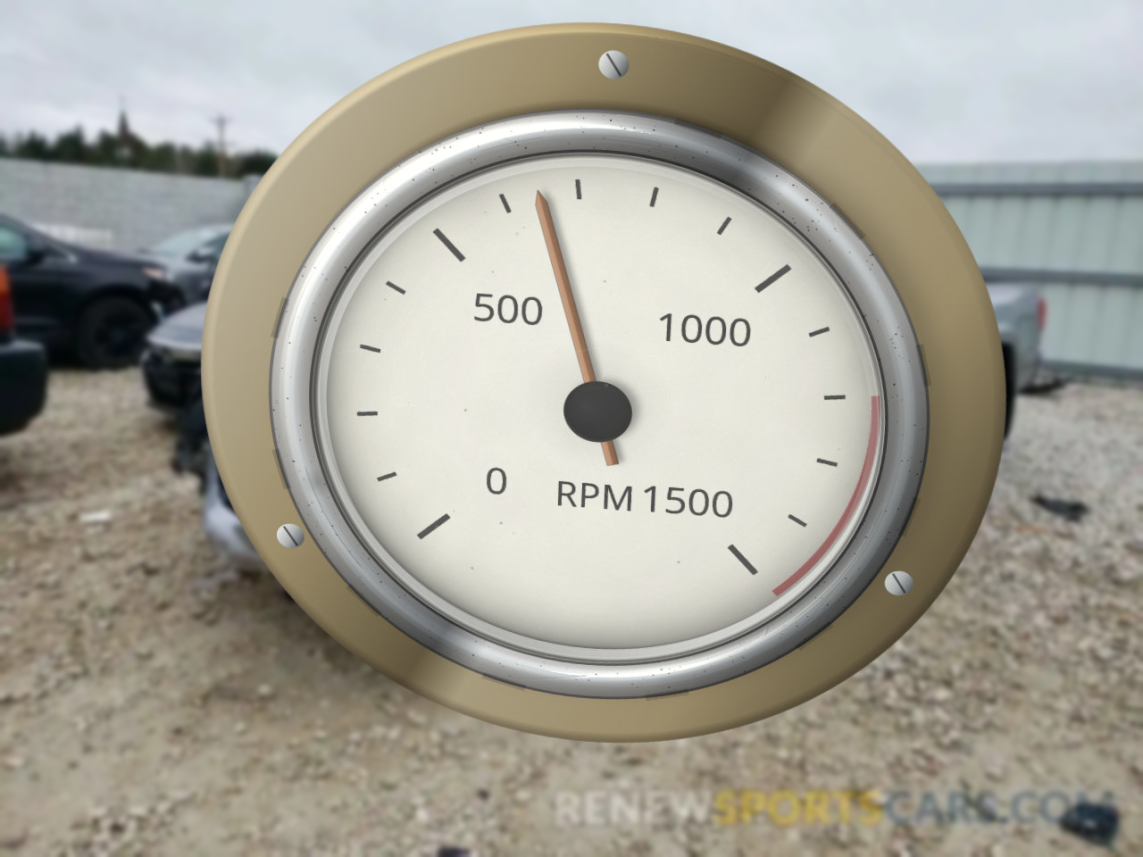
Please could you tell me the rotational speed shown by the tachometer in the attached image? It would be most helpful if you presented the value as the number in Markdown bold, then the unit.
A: **650** rpm
